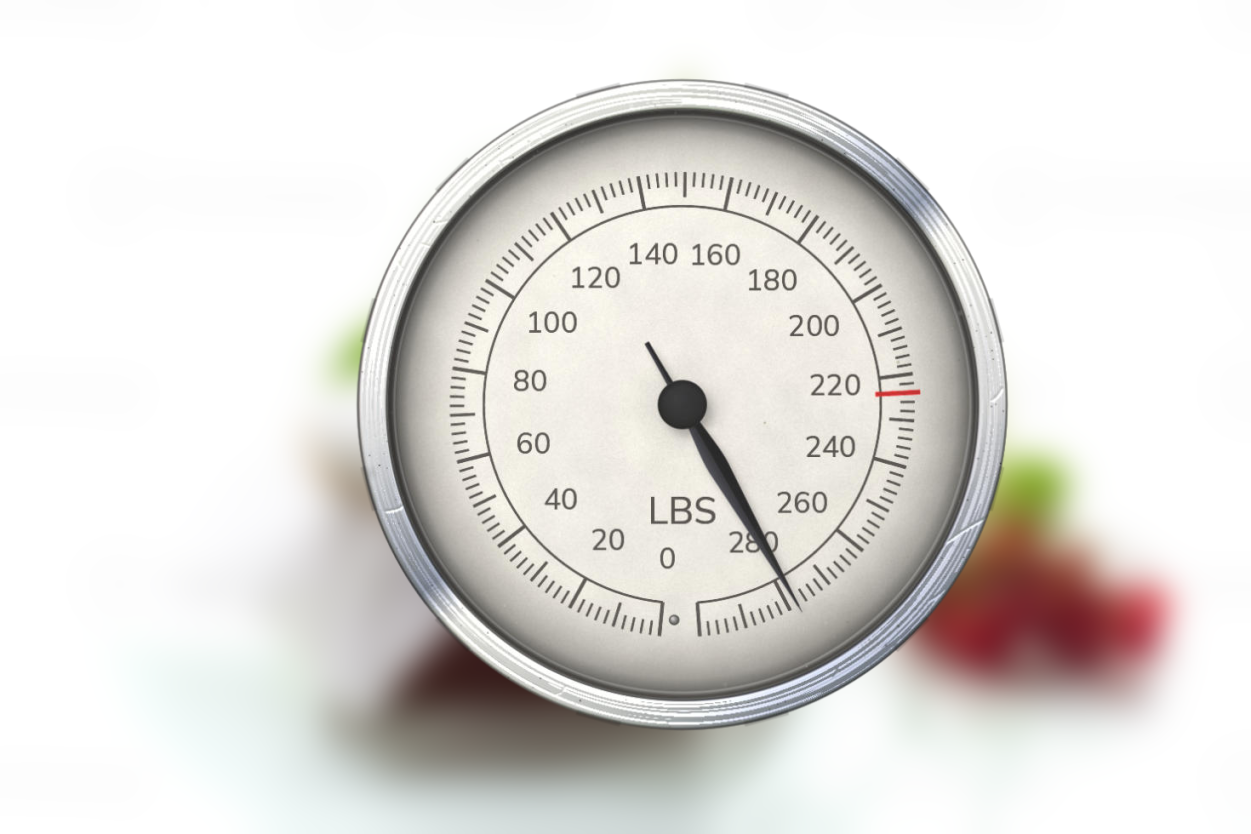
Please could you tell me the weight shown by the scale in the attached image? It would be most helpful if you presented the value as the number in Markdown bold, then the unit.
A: **278** lb
